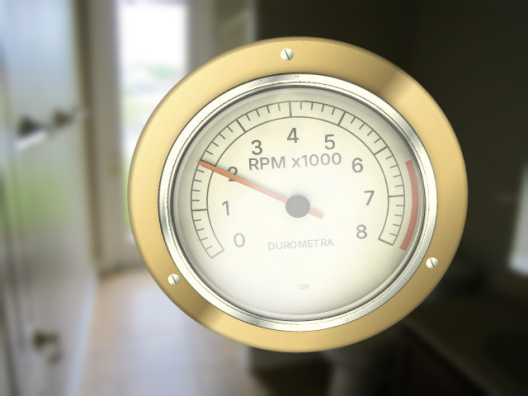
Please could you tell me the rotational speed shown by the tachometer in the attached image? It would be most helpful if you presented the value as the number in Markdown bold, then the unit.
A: **2000** rpm
